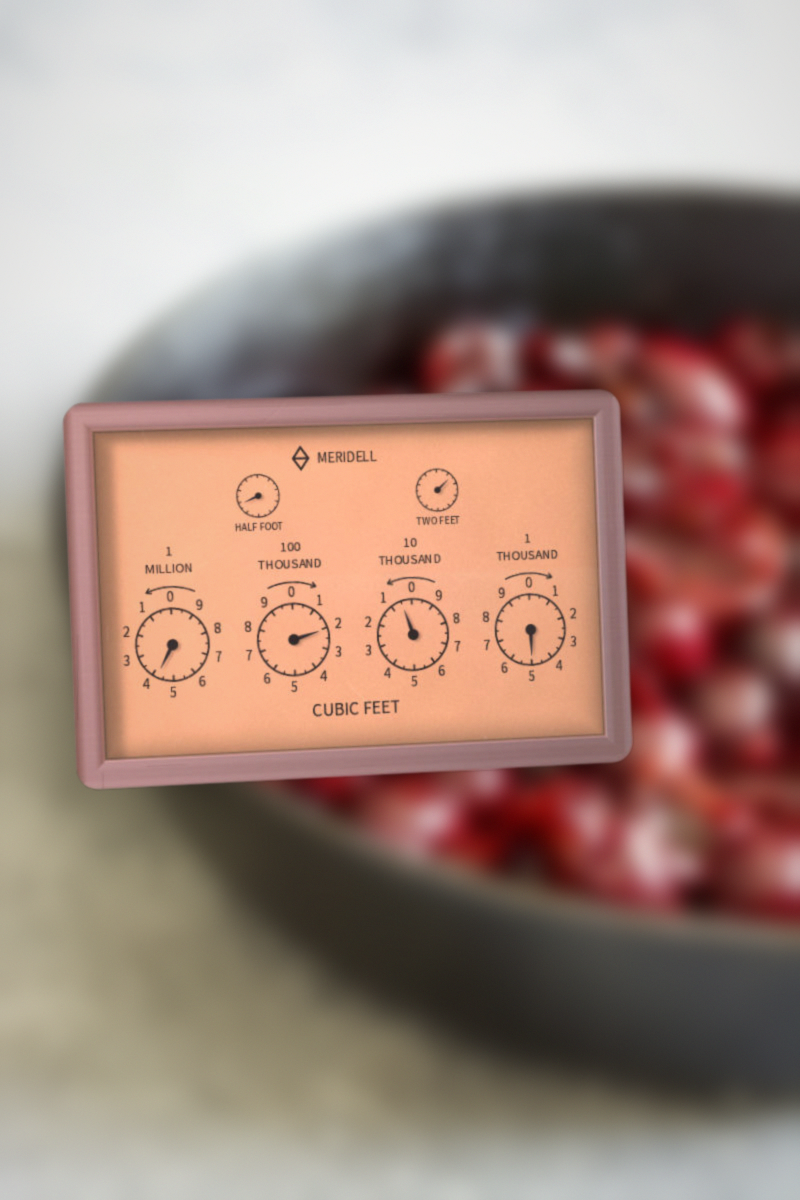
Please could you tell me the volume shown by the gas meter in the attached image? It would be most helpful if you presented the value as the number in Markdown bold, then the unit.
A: **420500** ft³
